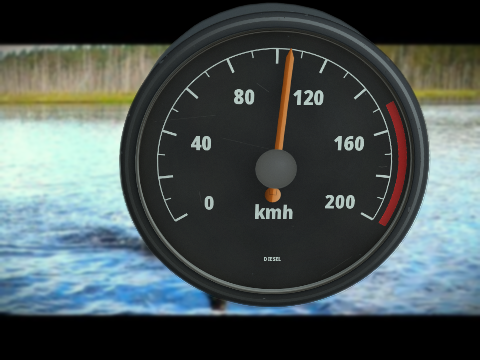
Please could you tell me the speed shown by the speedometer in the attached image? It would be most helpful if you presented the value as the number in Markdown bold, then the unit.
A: **105** km/h
